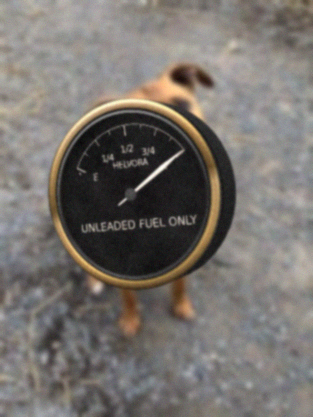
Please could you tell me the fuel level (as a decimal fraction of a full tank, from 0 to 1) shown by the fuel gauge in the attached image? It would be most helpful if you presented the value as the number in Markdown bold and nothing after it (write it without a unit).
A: **1**
